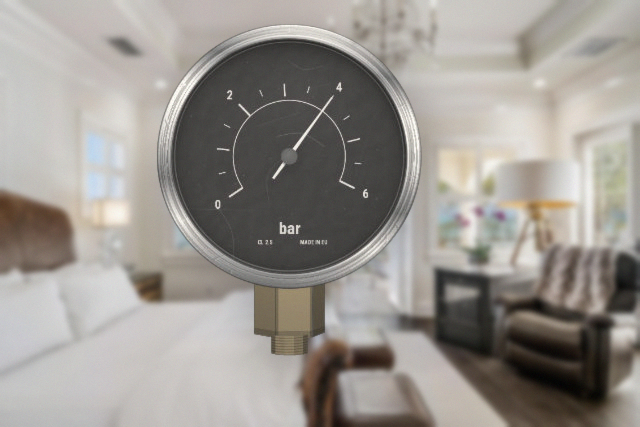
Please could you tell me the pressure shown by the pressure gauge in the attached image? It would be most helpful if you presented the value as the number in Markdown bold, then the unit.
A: **4** bar
